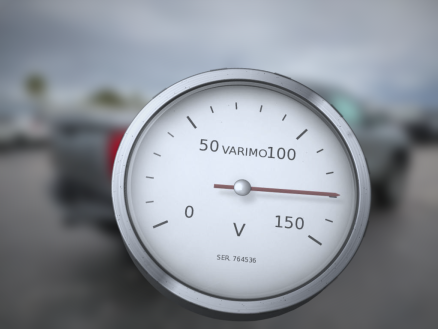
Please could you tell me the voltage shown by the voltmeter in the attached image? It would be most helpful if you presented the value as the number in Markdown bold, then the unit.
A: **130** V
